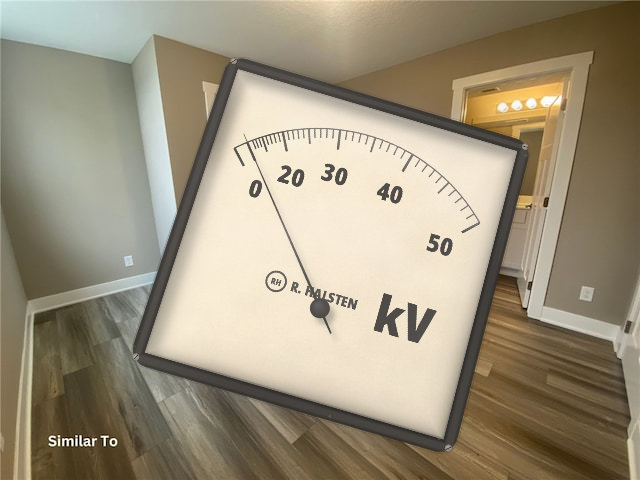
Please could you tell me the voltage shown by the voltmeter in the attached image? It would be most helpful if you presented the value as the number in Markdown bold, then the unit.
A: **10** kV
